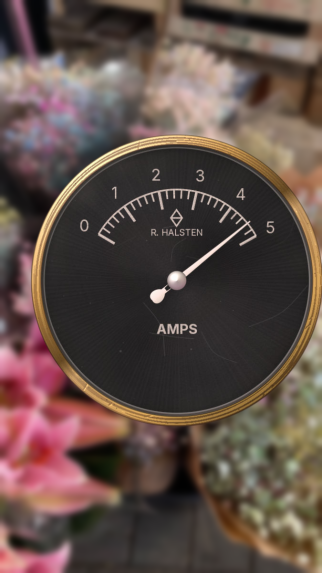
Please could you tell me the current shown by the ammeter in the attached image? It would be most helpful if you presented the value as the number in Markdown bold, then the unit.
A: **4.6** A
